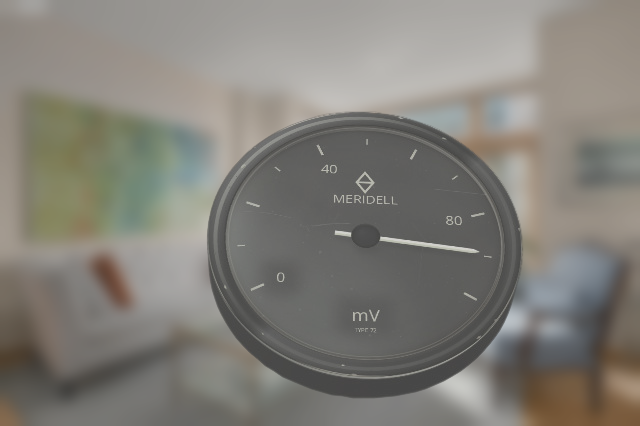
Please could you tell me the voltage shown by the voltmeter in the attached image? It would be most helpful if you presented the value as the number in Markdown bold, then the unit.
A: **90** mV
